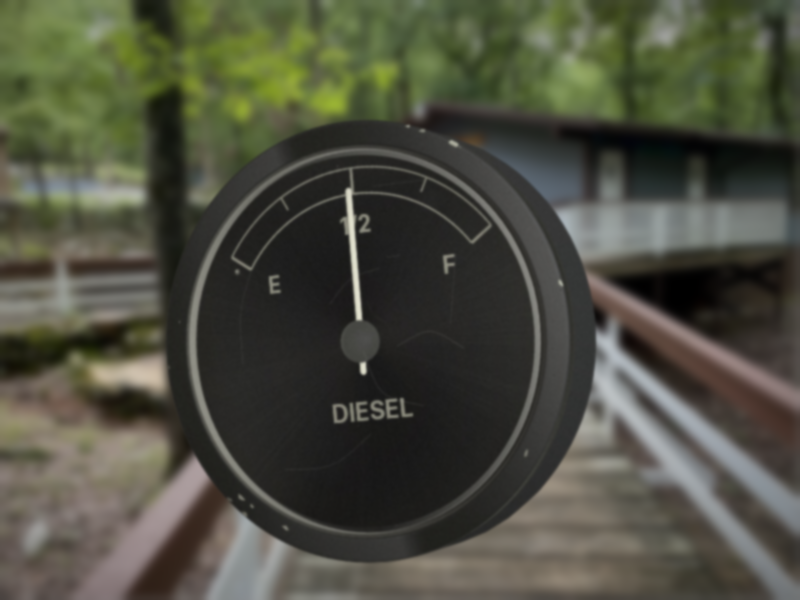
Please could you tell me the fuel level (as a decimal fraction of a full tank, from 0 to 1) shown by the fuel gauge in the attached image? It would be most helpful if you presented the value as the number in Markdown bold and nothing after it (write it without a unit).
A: **0.5**
